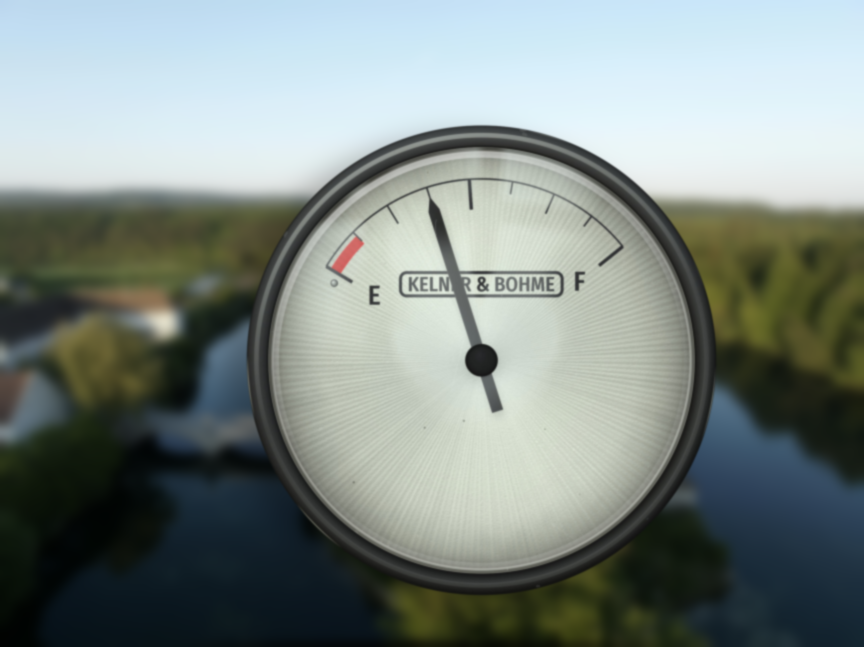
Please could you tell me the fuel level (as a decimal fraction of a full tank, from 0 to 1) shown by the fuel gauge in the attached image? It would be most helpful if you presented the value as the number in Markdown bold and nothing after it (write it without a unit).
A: **0.375**
